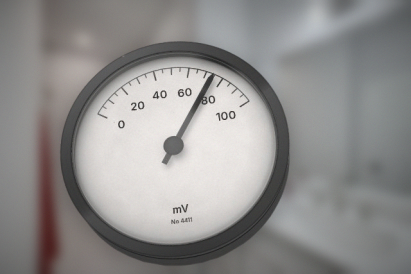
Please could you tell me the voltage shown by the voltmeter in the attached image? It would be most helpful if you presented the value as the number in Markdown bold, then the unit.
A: **75** mV
